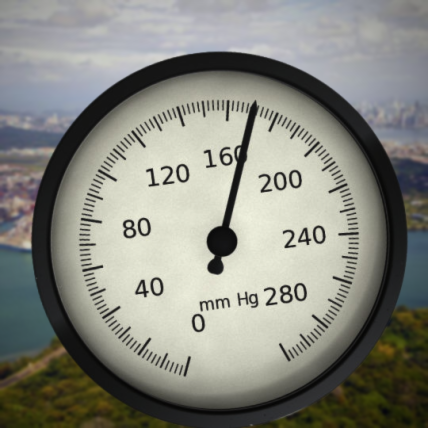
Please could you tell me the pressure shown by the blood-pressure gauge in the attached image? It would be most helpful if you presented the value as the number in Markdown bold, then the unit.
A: **170** mmHg
